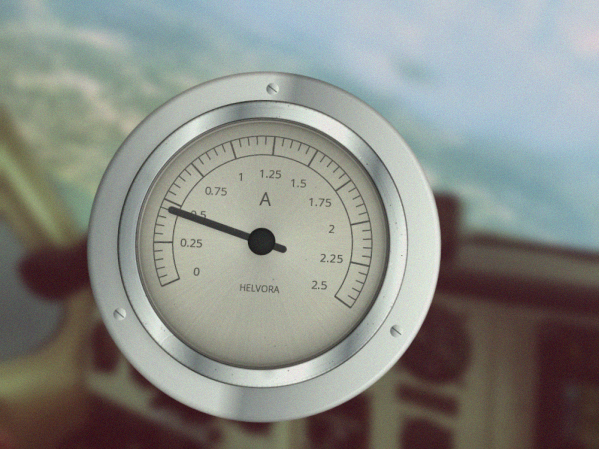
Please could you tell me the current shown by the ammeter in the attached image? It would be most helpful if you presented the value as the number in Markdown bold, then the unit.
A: **0.45** A
